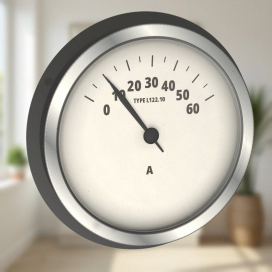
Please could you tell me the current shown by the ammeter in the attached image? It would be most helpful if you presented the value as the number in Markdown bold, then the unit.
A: **10** A
